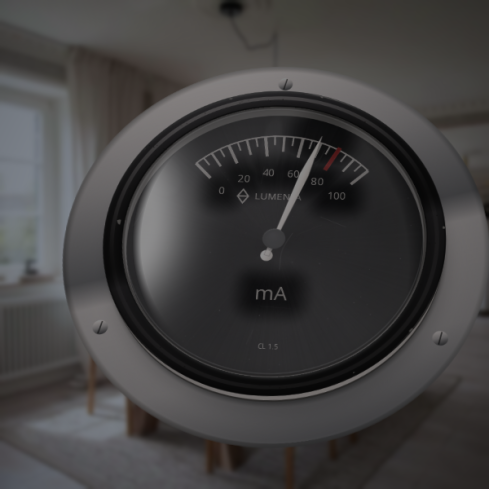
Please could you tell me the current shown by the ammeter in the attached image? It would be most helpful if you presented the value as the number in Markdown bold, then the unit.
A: **70** mA
